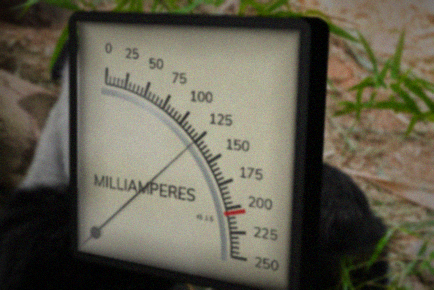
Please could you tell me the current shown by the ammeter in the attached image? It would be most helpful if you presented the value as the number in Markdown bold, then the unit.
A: **125** mA
